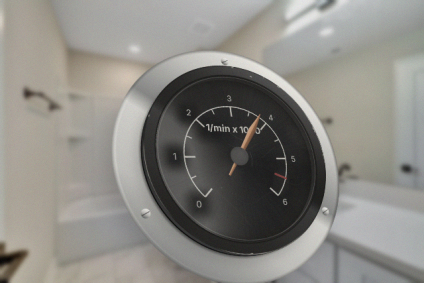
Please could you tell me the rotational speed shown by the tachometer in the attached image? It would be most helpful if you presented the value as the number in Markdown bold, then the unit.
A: **3750** rpm
